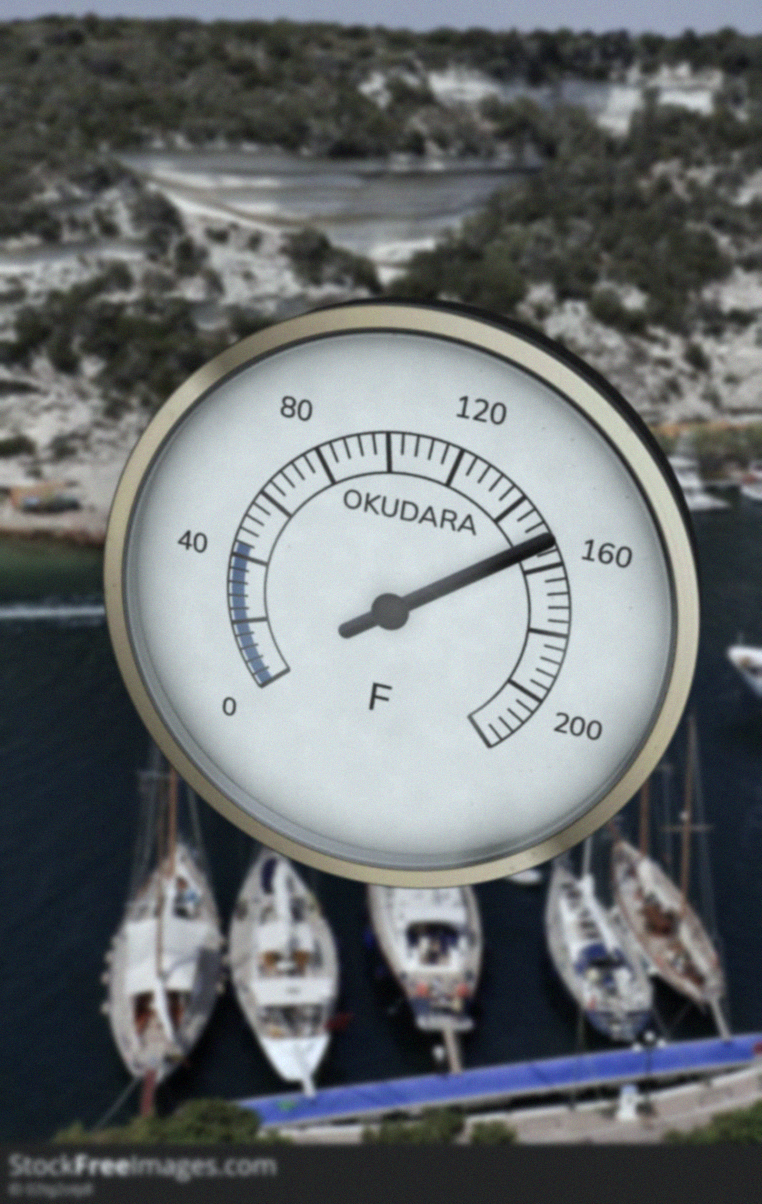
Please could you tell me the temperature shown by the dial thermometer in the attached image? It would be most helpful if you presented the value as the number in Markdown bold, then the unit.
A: **152** °F
